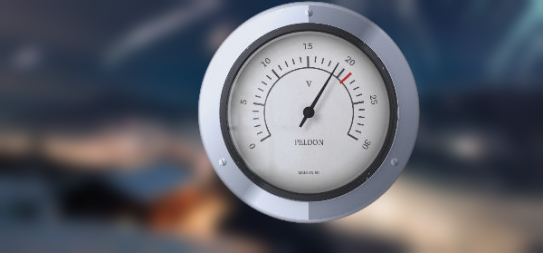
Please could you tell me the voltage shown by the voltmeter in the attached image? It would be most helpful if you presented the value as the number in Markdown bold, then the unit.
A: **19** V
